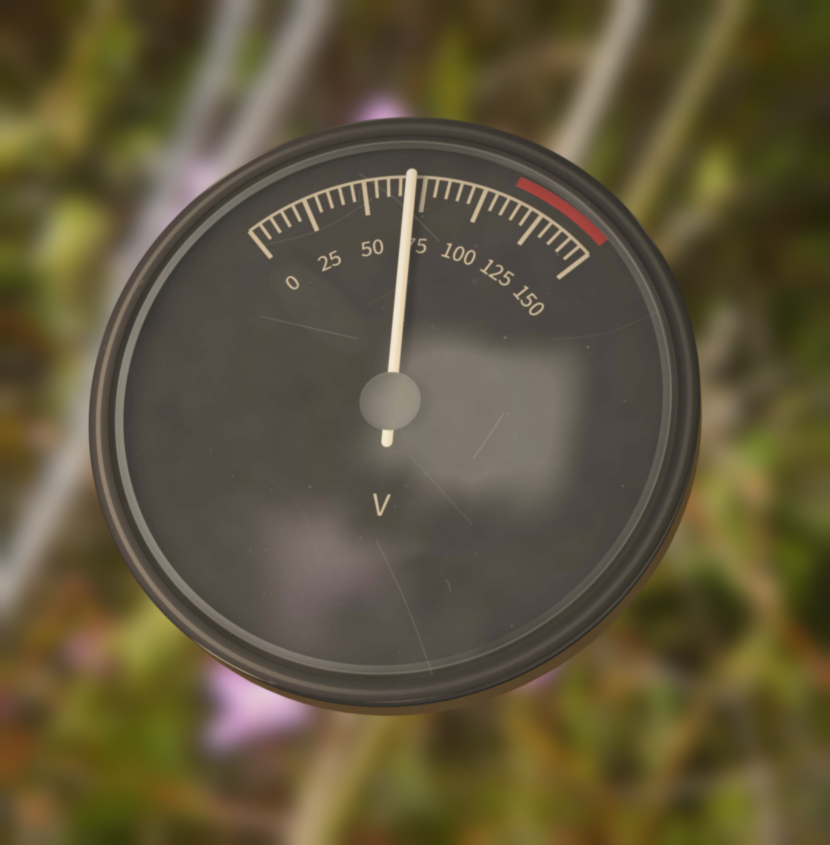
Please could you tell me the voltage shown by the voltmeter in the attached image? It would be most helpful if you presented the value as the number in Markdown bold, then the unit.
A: **70** V
